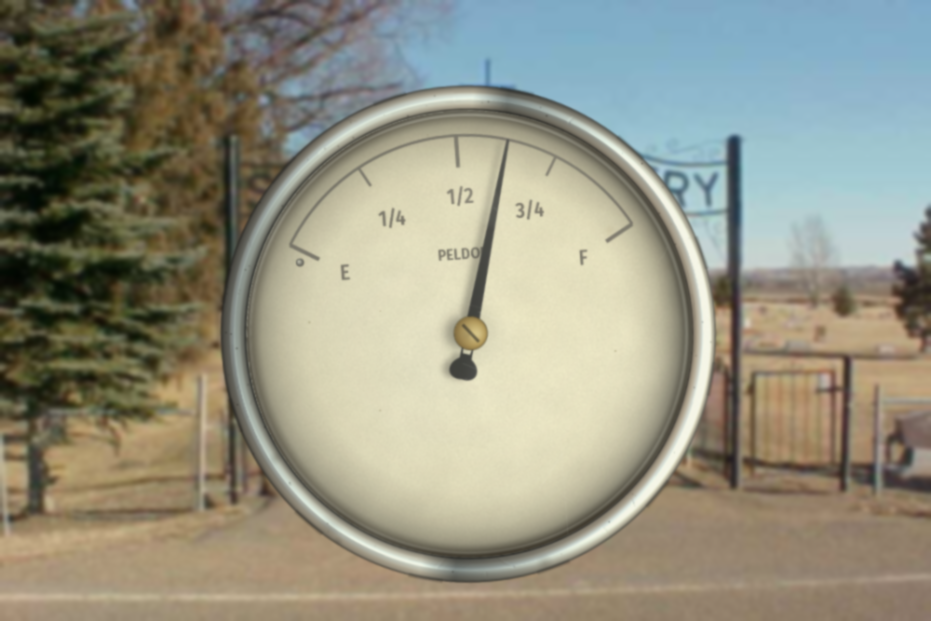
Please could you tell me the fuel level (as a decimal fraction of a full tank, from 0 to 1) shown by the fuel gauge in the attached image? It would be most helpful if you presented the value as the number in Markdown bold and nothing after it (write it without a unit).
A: **0.625**
